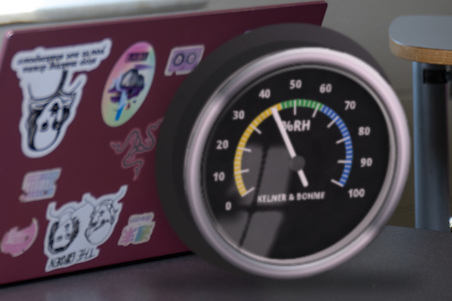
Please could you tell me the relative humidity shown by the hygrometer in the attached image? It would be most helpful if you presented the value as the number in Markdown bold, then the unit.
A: **40** %
